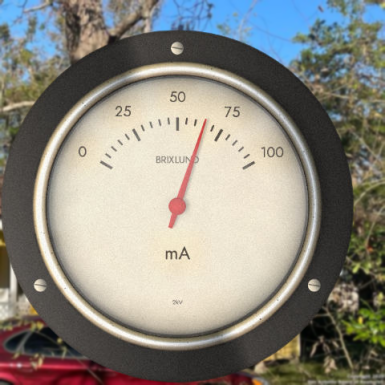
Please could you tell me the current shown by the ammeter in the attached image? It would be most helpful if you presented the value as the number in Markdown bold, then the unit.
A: **65** mA
